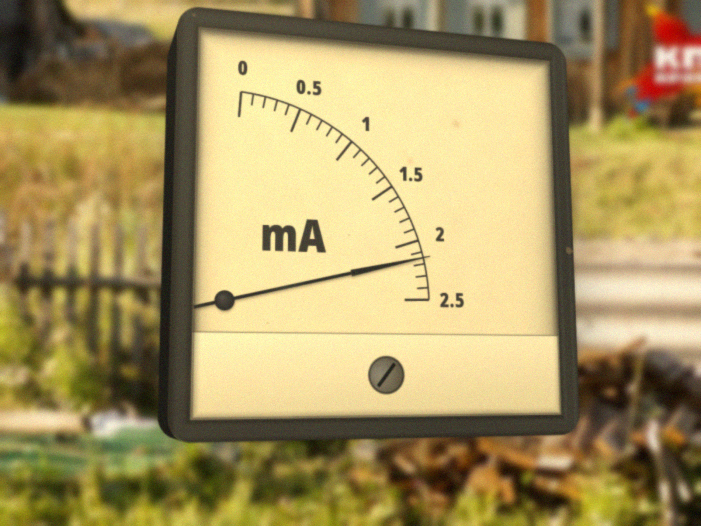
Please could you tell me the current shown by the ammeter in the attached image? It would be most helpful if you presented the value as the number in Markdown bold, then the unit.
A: **2.15** mA
